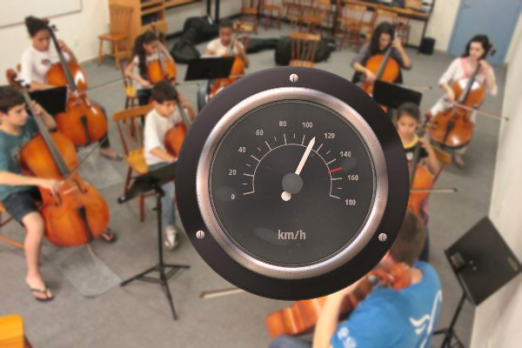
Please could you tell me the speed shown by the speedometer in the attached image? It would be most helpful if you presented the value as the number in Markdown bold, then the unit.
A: **110** km/h
